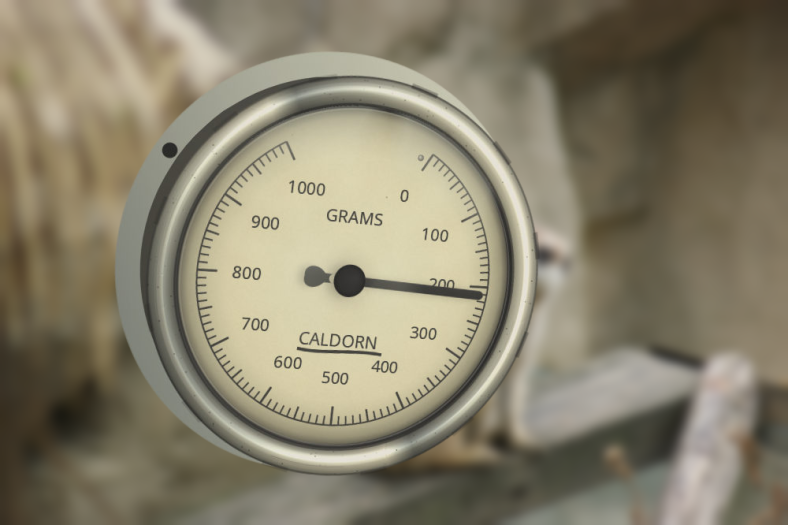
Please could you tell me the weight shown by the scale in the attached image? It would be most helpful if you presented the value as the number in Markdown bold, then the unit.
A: **210** g
